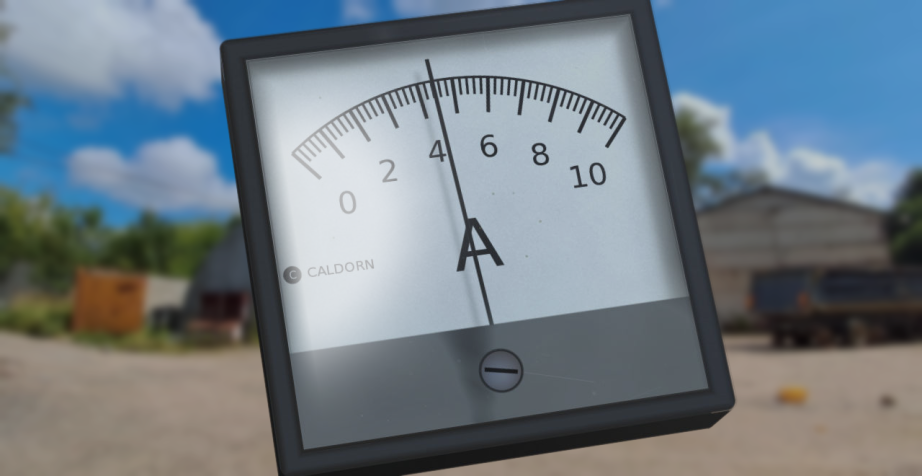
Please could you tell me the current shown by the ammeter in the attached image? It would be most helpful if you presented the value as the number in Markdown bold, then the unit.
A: **4.4** A
